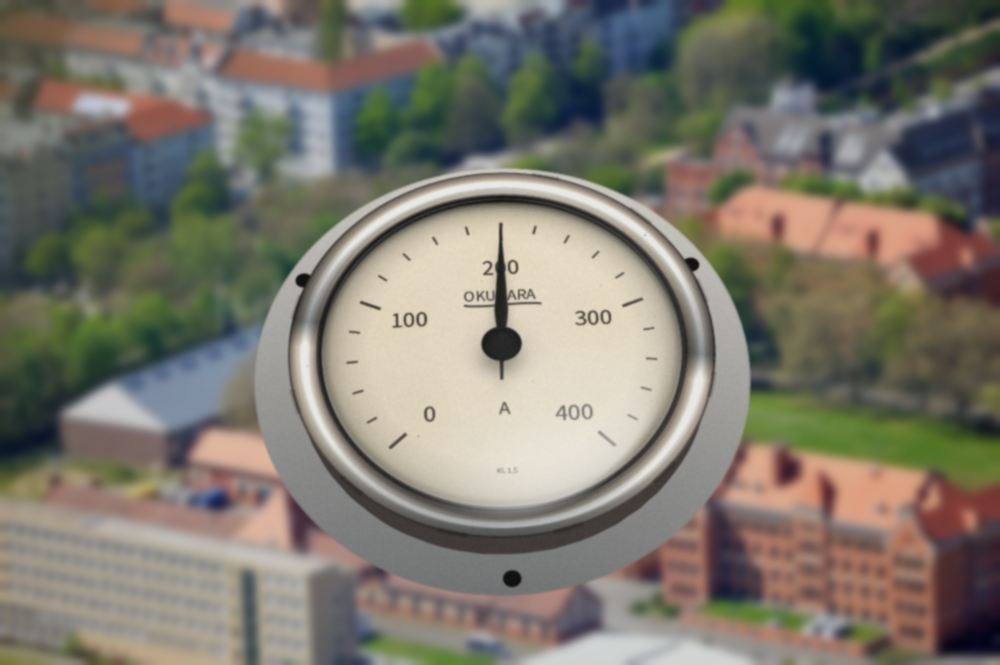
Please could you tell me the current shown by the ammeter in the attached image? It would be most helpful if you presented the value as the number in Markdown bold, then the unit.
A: **200** A
